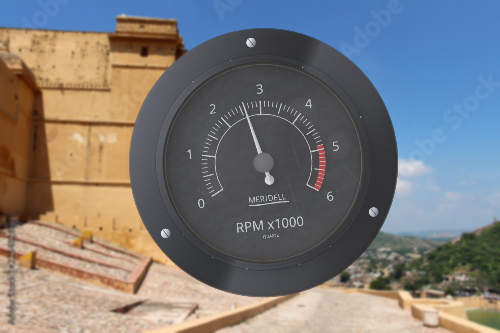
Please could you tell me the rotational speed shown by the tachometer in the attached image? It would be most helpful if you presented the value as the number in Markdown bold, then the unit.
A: **2600** rpm
